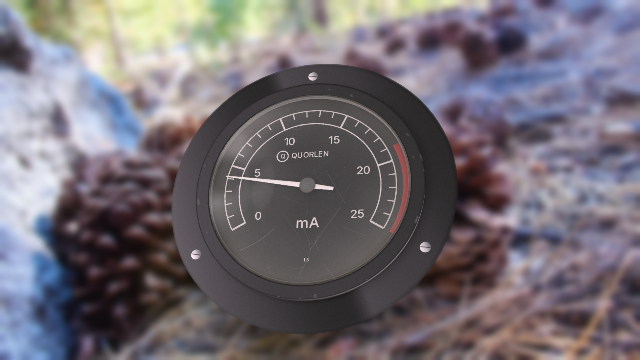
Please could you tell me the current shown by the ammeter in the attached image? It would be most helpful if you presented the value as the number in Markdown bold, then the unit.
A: **4** mA
